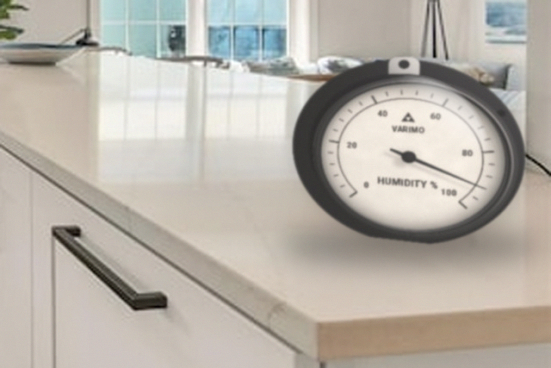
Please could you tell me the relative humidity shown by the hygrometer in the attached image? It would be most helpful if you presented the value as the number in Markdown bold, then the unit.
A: **92** %
